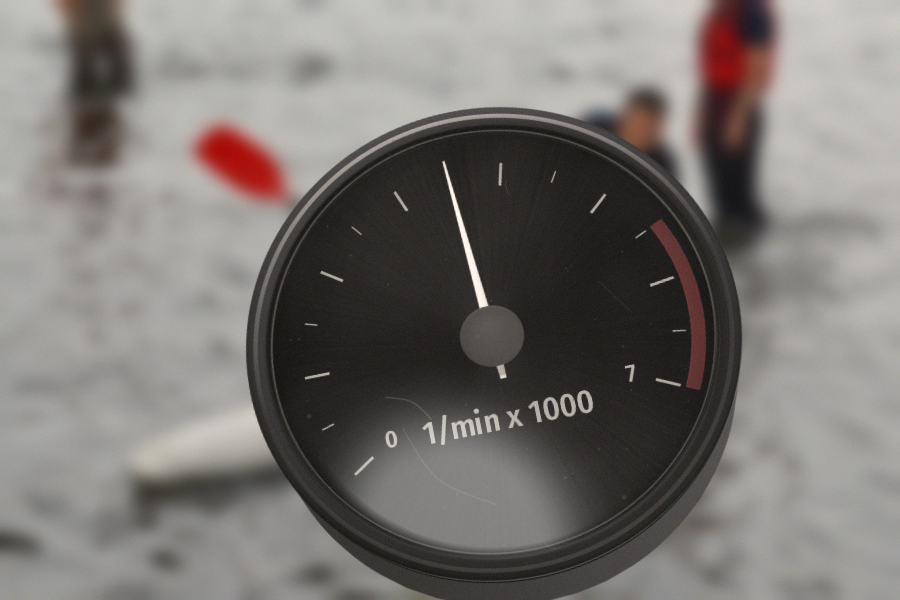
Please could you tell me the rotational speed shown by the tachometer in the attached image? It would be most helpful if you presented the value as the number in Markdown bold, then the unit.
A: **3500** rpm
